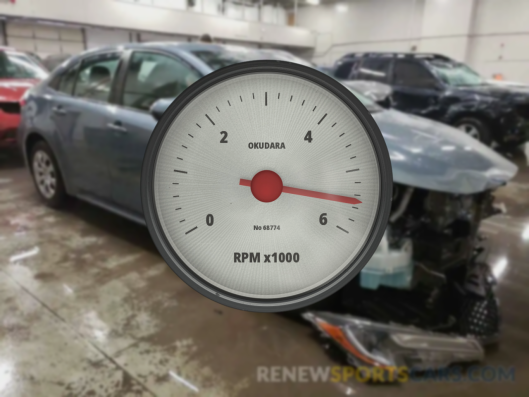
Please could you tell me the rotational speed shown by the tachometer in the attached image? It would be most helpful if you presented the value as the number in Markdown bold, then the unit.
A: **5500** rpm
